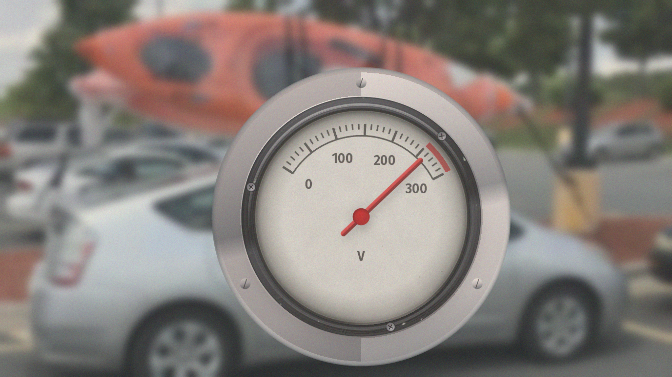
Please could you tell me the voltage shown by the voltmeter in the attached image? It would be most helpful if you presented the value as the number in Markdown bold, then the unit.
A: **260** V
